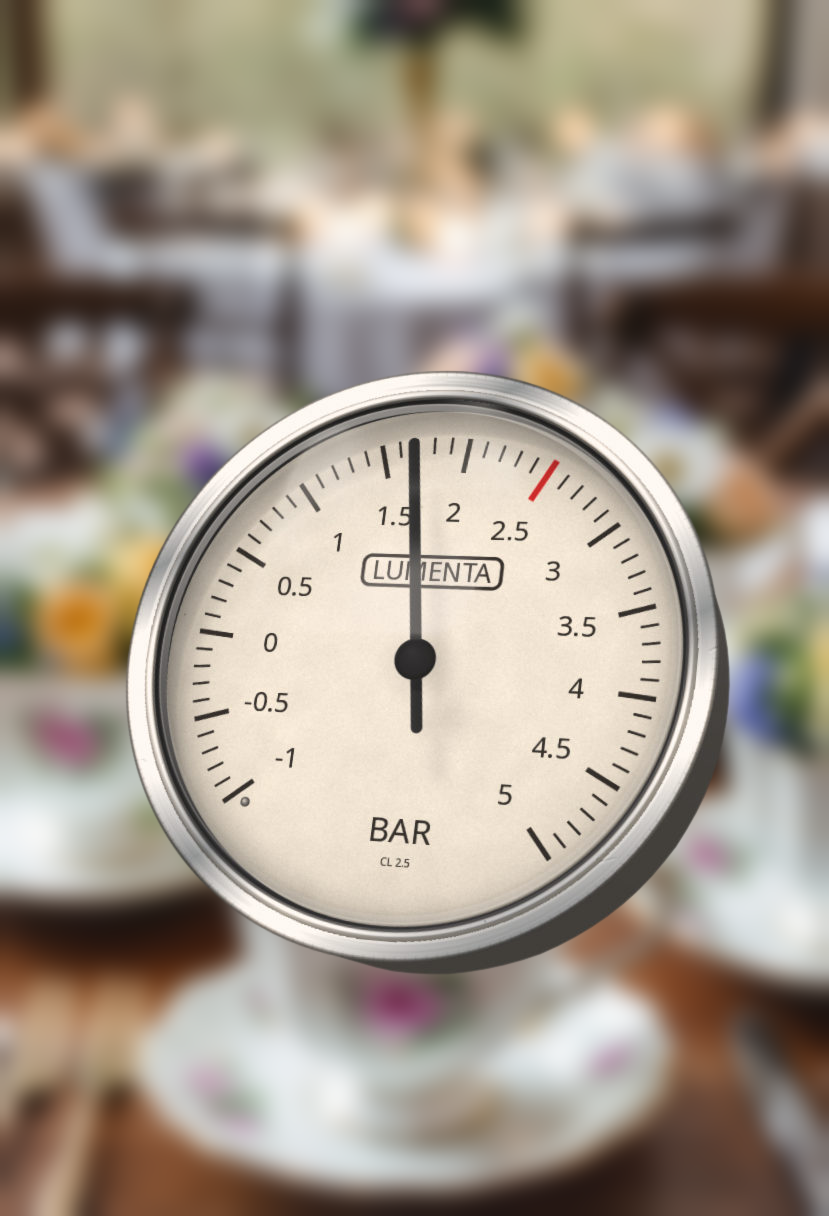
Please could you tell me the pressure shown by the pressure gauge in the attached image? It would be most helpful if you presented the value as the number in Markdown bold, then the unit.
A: **1.7** bar
